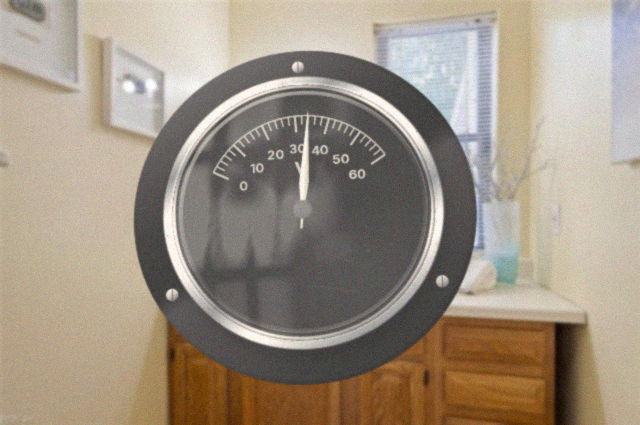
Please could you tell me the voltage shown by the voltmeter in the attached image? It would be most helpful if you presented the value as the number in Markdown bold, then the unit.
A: **34** V
